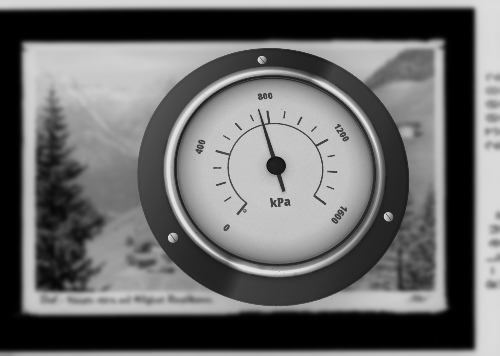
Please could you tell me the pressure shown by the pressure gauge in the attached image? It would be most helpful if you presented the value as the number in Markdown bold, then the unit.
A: **750** kPa
